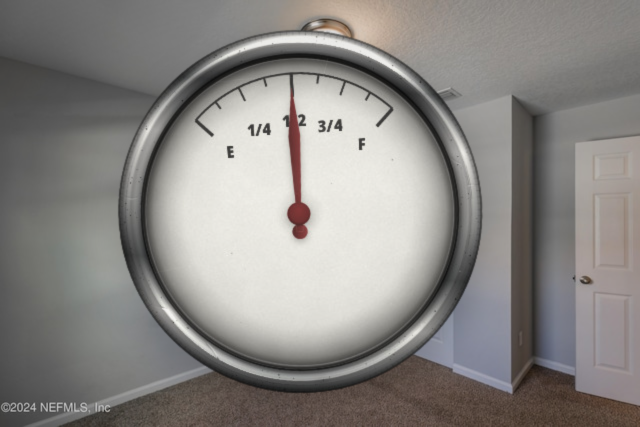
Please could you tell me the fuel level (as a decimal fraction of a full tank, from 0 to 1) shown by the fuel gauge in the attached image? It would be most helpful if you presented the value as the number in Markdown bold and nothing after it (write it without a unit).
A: **0.5**
